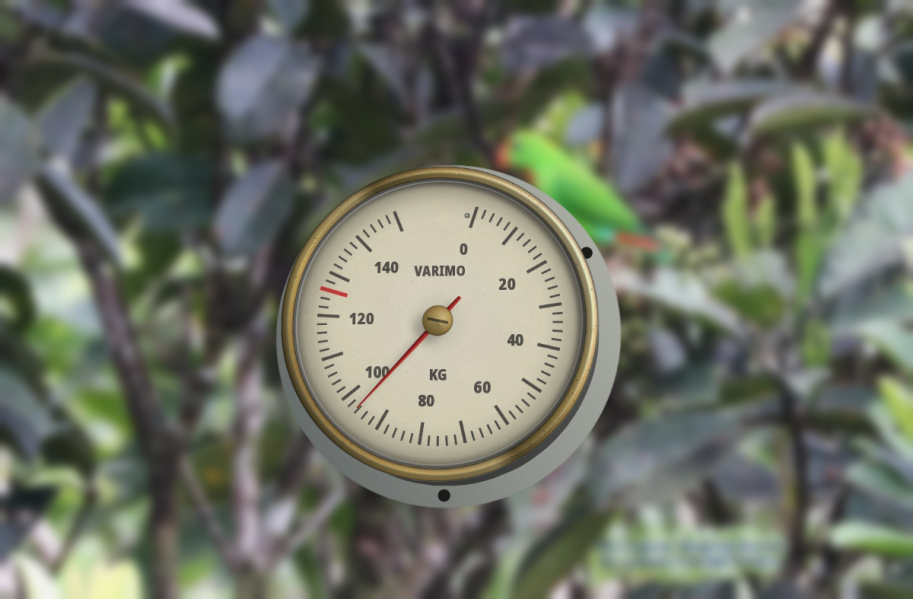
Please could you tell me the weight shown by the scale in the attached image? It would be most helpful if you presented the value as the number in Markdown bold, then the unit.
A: **96** kg
